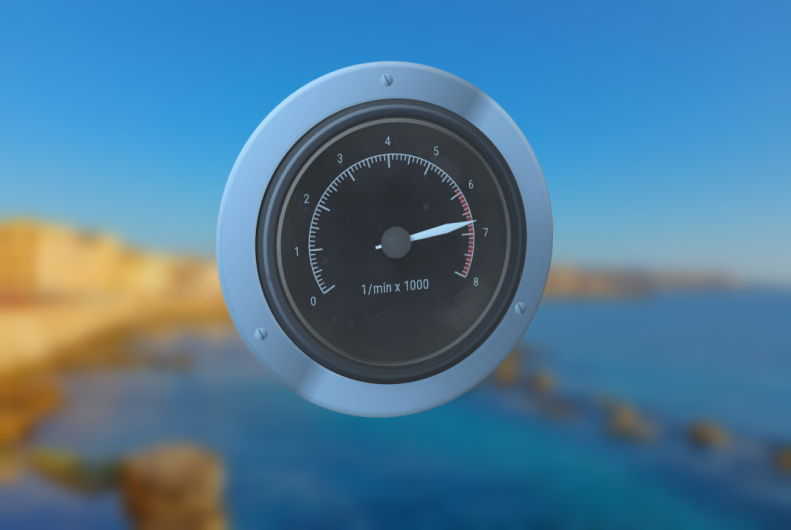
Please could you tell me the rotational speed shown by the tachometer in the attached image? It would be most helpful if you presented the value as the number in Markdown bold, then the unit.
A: **6700** rpm
